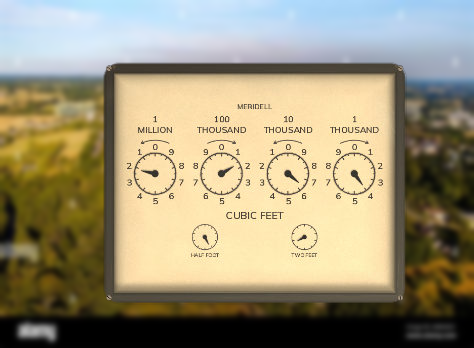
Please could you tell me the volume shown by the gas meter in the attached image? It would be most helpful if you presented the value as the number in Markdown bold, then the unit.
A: **216400** ft³
